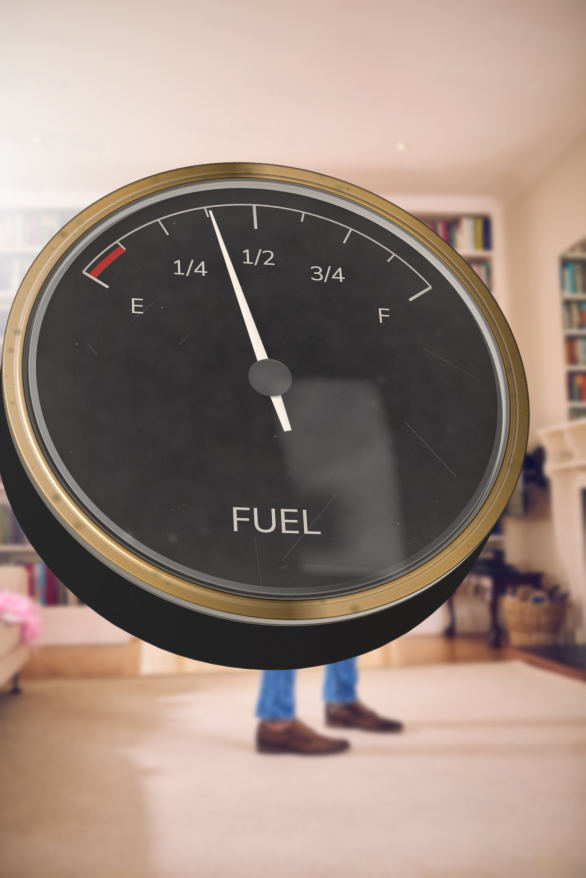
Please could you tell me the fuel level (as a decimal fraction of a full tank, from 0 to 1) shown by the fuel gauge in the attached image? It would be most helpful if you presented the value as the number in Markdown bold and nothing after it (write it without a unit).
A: **0.375**
